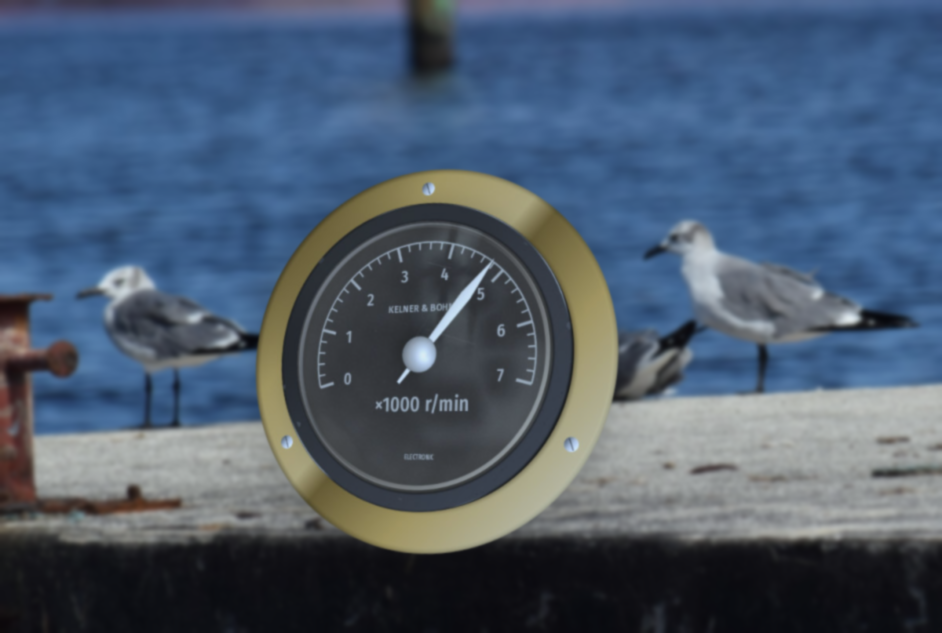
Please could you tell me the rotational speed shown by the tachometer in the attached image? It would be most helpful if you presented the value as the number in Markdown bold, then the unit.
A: **4800** rpm
